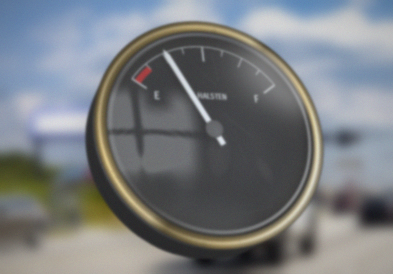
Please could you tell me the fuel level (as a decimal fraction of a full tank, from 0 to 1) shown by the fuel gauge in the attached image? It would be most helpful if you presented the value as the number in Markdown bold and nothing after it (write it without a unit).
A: **0.25**
